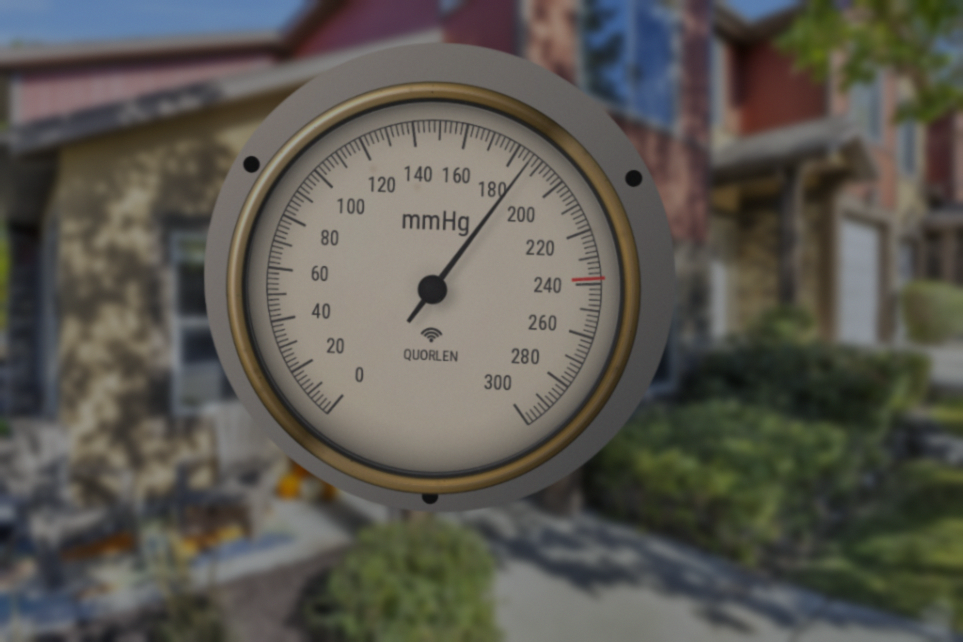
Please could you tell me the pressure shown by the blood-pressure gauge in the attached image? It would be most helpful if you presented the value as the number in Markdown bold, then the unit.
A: **186** mmHg
